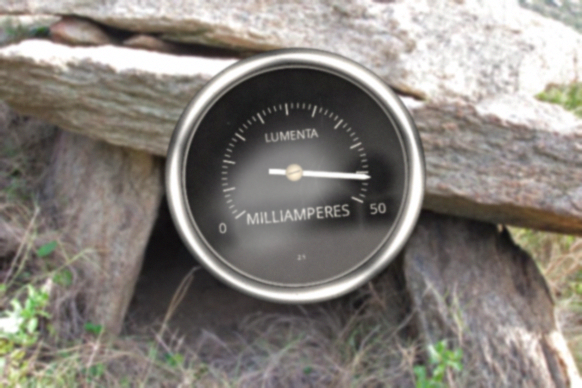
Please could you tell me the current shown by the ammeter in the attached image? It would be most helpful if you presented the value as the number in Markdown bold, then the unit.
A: **46** mA
